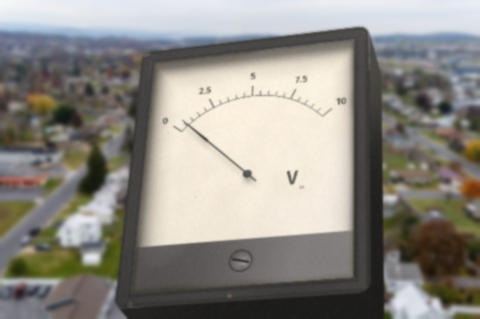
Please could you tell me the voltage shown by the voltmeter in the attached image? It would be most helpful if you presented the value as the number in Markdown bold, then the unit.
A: **0.5** V
